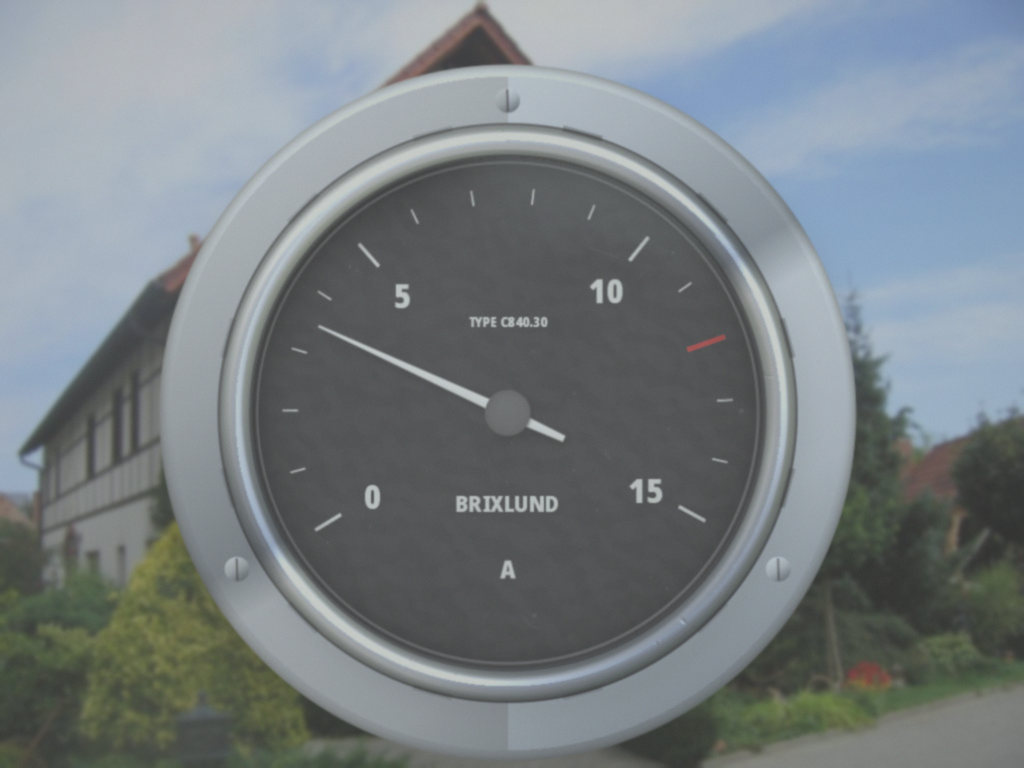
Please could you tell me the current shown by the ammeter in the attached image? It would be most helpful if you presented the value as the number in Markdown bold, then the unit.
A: **3.5** A
